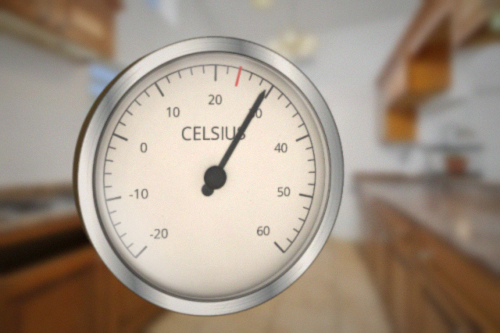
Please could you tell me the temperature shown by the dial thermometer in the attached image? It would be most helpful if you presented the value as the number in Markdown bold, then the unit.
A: **29** °C
